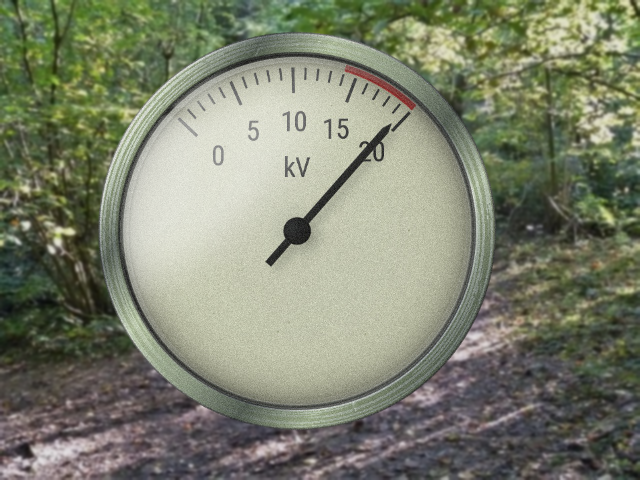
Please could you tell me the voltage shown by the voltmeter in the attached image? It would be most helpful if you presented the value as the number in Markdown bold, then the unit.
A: **19.5** kV
